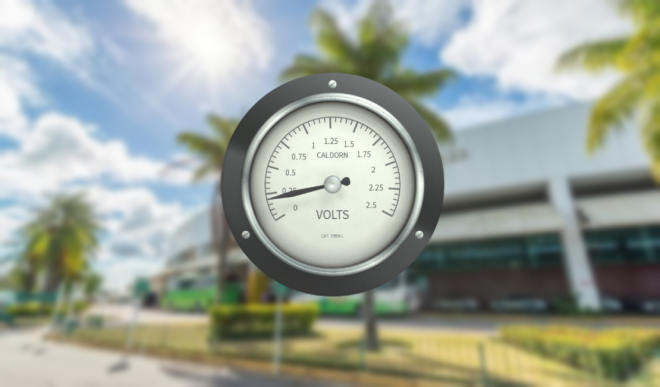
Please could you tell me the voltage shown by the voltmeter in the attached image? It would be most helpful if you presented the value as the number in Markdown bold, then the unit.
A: **0.2** V
